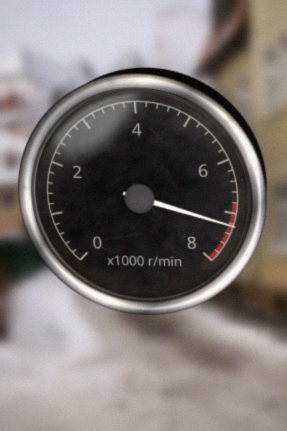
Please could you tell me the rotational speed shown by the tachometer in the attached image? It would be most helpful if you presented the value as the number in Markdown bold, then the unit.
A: **7200** rpm
